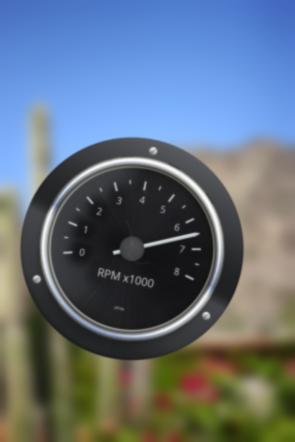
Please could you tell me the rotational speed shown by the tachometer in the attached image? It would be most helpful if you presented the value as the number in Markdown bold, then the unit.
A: **6500** rpm
